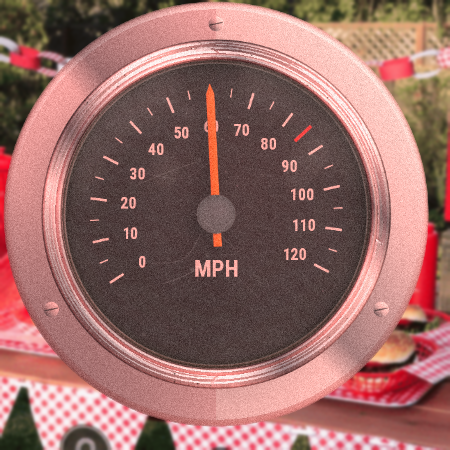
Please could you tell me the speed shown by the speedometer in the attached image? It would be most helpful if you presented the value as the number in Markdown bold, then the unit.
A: **60** mph
